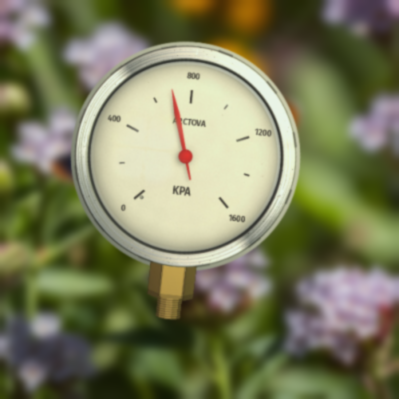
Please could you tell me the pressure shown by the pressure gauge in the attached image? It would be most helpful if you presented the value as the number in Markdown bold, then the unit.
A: **700** kPa
